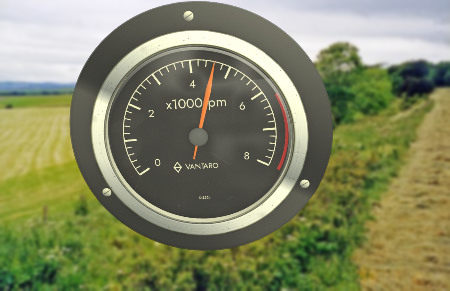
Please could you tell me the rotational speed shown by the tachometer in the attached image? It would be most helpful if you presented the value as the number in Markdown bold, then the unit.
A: **4600** rpm
